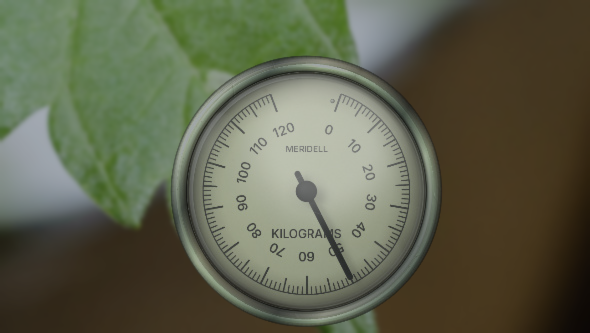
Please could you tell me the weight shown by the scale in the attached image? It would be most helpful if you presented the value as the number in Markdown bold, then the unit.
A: **50** kg
